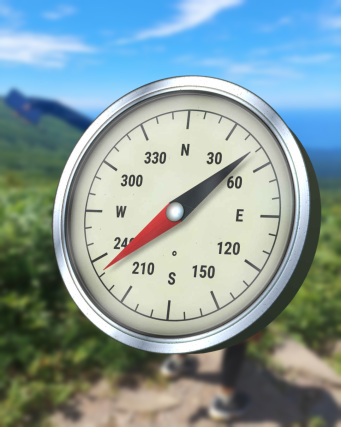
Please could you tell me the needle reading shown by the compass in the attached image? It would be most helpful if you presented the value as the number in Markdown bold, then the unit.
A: **230** °
